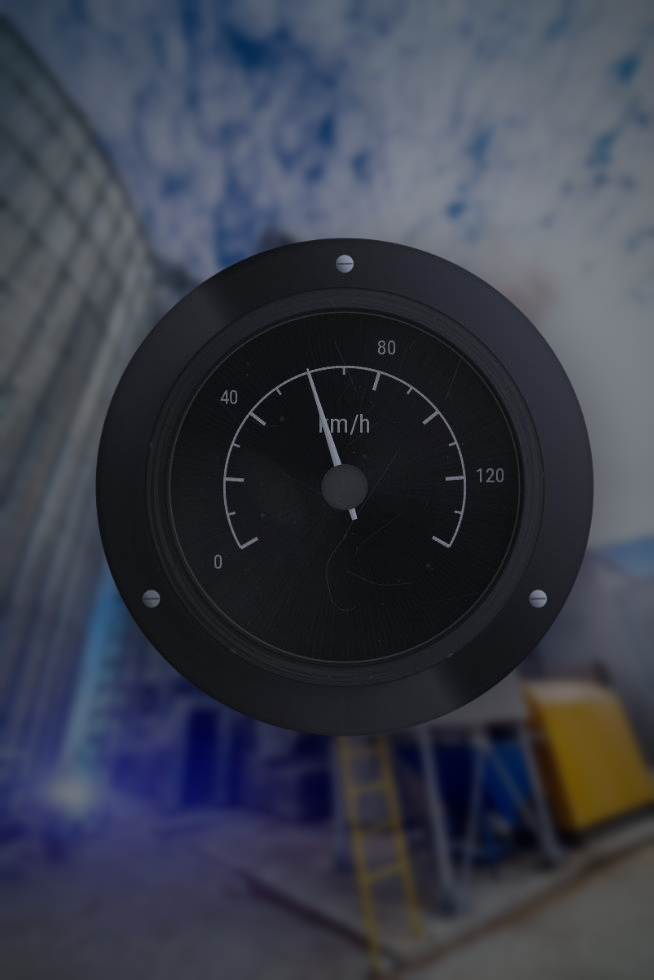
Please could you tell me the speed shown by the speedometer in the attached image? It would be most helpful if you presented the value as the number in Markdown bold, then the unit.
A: **60** km/h
